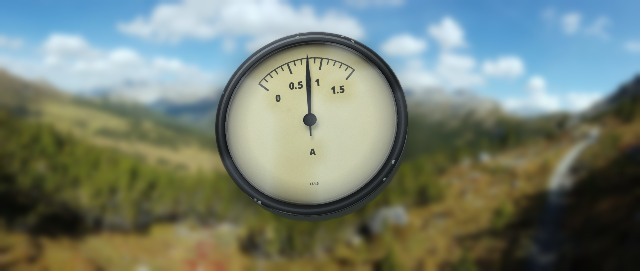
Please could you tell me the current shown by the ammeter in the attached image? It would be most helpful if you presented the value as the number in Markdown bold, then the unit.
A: **0.8** A
